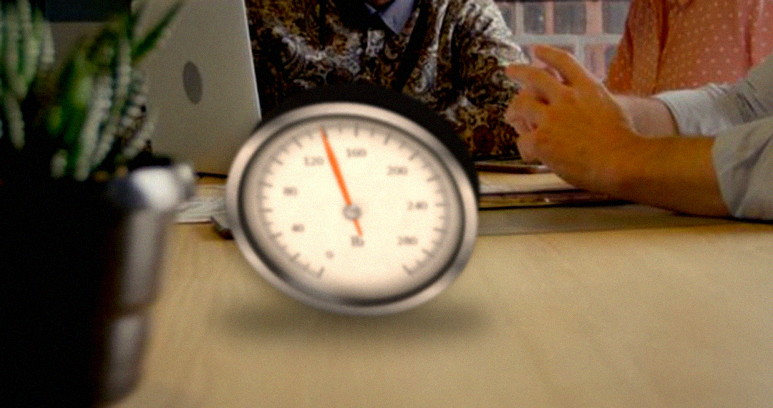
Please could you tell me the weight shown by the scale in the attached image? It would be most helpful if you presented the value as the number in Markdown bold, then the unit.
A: **140** lb
